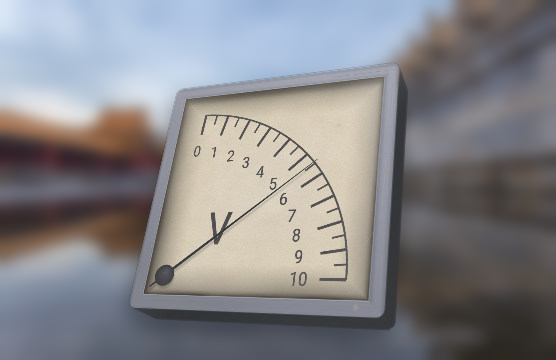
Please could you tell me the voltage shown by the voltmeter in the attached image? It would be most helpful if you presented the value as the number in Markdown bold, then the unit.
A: **5.5** V
